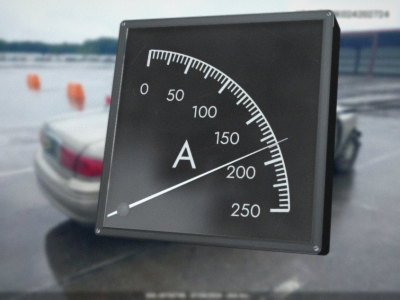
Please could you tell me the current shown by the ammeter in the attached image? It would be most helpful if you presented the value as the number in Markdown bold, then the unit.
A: **185** A
